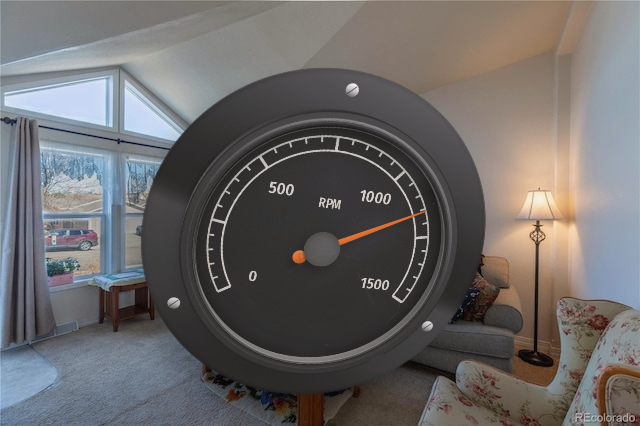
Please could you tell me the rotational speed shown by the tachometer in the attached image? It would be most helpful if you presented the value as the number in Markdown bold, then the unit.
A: **1150** rpm
